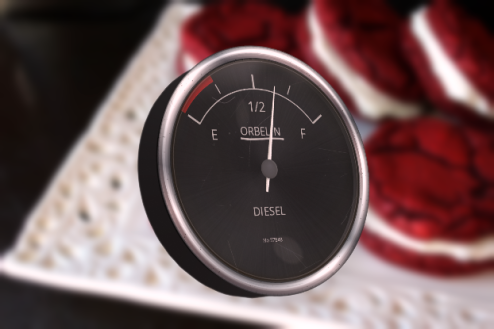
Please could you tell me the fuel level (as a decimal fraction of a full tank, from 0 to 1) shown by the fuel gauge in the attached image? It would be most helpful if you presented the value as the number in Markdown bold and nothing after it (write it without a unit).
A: **0.625**
